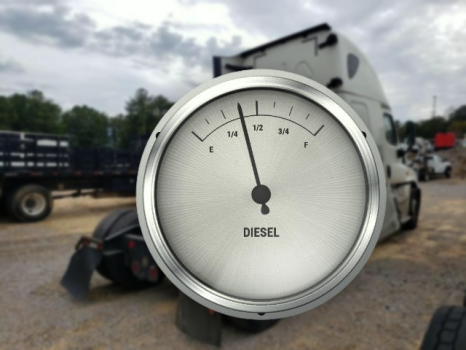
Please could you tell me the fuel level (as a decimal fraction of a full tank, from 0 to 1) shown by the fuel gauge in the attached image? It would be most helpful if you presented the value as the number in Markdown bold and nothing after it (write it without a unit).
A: **0.375**
